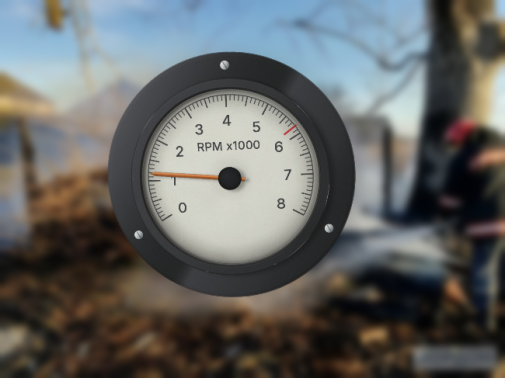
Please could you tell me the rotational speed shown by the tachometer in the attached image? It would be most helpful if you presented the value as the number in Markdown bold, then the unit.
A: **1200** rpm
